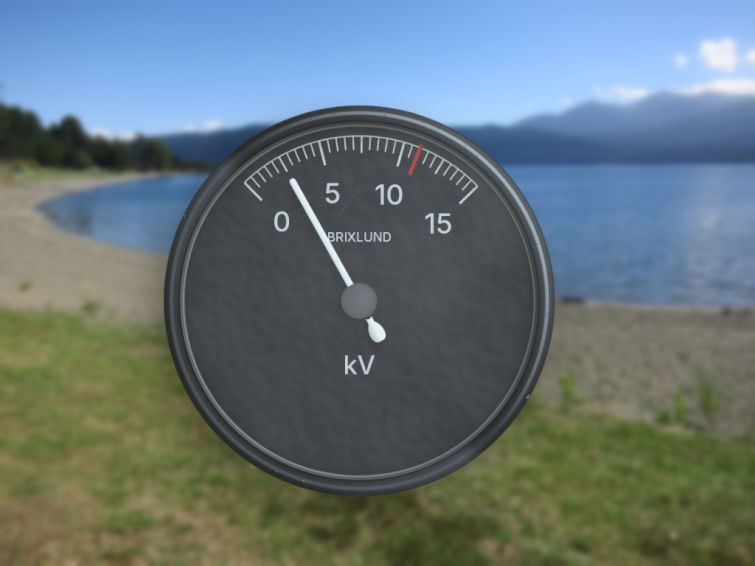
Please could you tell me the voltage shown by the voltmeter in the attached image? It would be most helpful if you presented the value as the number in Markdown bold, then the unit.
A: **2.5** kV
